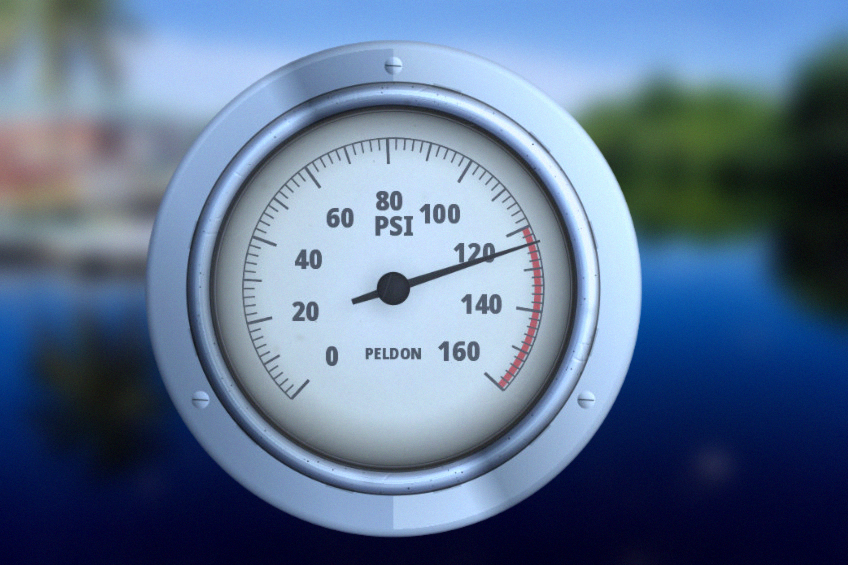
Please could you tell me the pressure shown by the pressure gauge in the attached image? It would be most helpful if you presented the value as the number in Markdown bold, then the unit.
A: **124** psi
